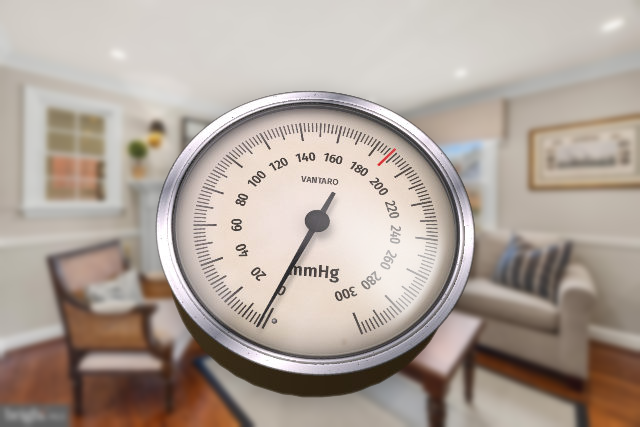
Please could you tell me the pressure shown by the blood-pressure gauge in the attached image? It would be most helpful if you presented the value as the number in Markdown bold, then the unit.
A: **2** mmHg
